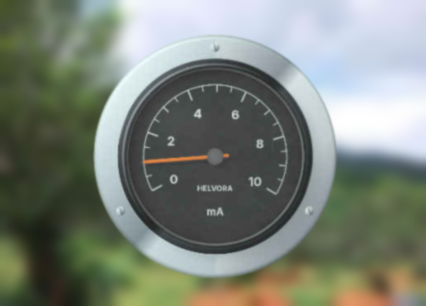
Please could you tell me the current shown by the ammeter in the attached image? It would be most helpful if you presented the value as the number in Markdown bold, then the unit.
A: **1** mA
